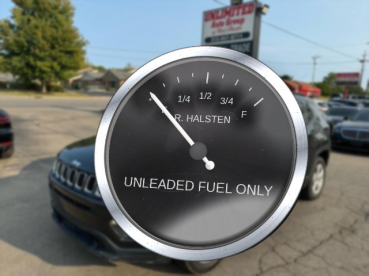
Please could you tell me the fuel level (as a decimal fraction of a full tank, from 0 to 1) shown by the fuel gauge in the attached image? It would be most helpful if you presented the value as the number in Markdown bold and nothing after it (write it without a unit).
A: **0**
